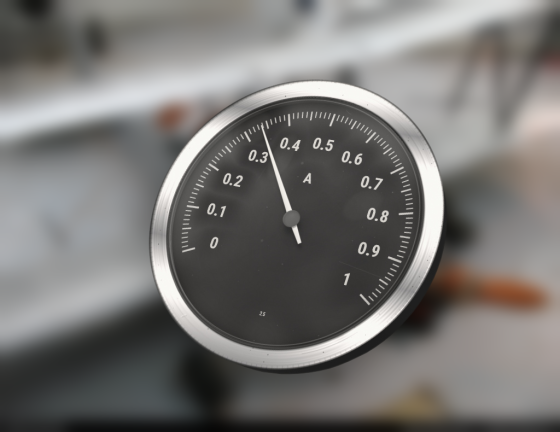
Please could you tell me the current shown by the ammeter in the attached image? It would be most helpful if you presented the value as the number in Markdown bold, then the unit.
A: **0.34** A
